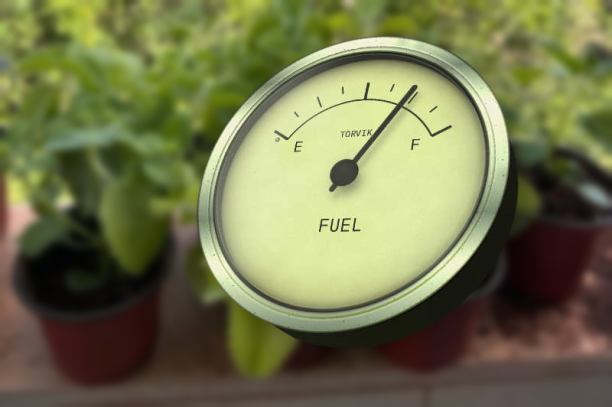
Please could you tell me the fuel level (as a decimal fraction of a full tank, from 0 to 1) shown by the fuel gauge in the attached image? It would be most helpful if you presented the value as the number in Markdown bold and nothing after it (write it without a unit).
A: **0.75**
